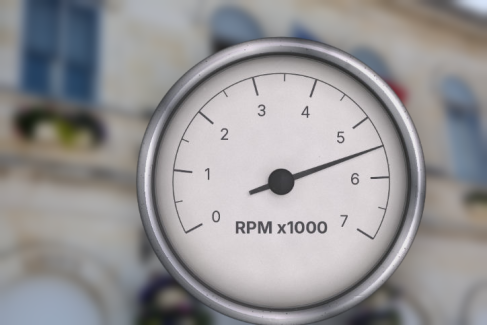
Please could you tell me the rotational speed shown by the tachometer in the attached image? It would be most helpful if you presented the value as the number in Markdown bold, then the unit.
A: **5500** rpm
